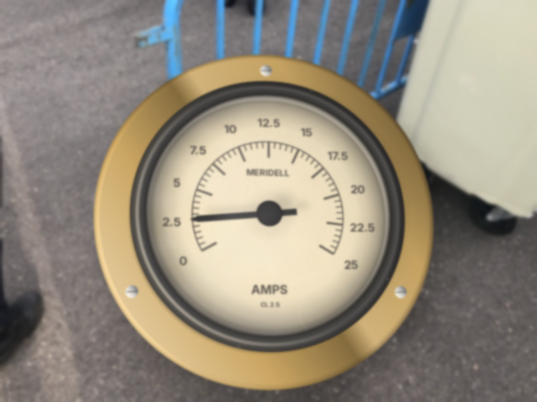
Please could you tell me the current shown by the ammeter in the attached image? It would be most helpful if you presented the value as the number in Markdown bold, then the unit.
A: **2.5** A
